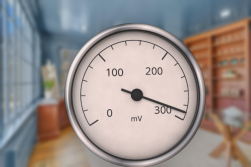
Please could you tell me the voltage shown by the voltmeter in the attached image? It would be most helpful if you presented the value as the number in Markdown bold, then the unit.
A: **290** mV
